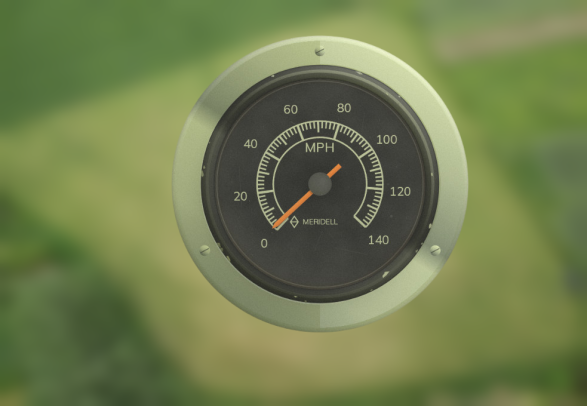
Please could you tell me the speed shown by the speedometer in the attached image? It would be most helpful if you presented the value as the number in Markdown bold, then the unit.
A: **2** mph
